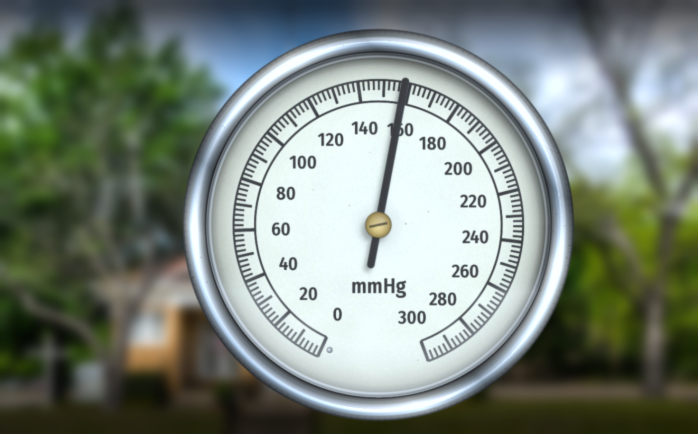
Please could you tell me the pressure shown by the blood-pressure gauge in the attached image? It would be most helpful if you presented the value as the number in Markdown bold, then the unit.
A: **158** mmHg
